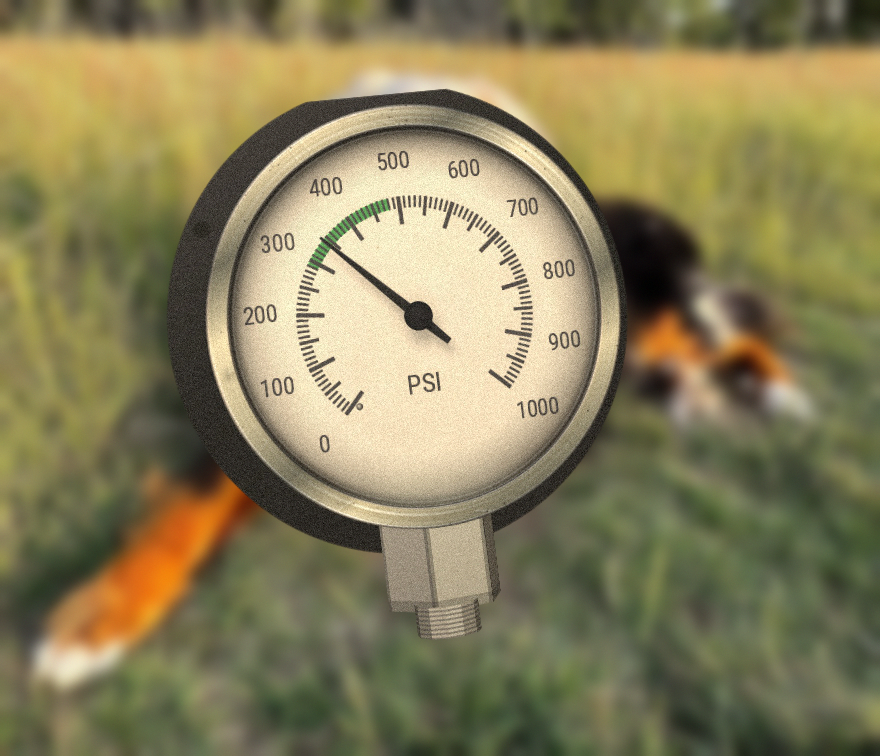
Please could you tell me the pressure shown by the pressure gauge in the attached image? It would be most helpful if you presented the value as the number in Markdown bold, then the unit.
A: **340** psi
